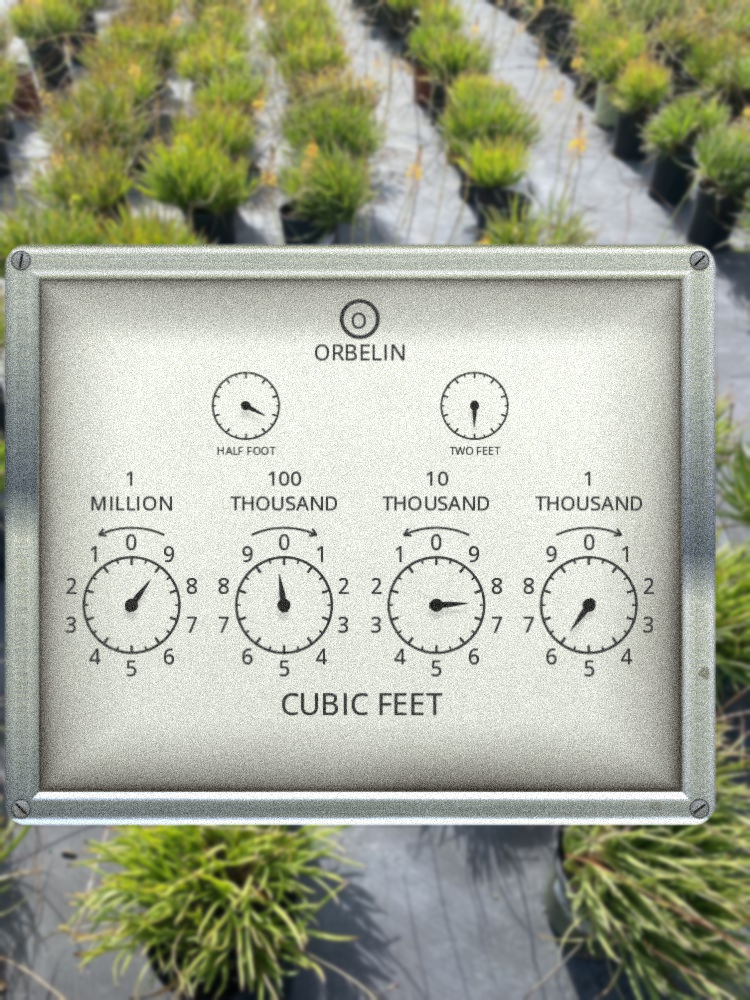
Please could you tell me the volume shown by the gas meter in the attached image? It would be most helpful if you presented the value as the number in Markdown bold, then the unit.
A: **897600** ft³
